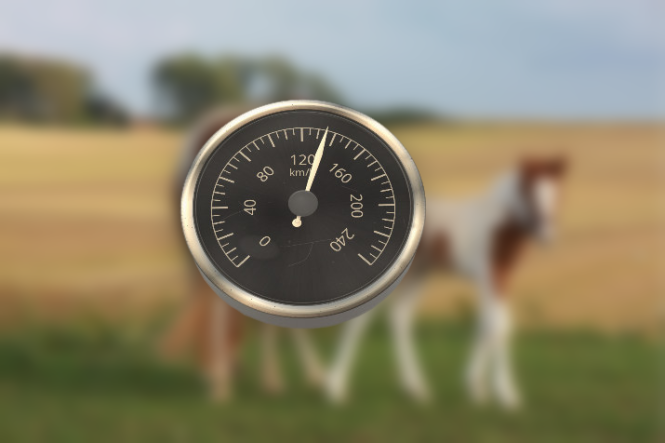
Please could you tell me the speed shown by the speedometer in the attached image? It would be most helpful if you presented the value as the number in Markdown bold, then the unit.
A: **135** km/h
